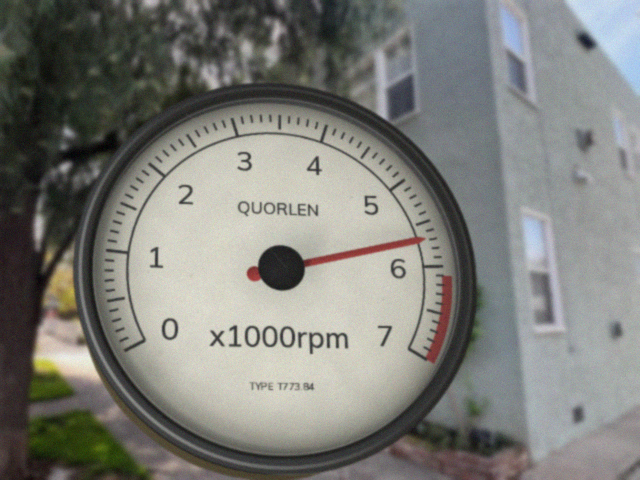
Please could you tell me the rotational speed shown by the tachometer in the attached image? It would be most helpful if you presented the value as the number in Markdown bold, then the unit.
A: **5700** rpm
